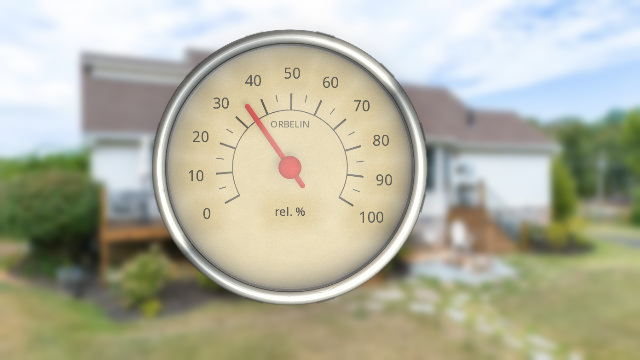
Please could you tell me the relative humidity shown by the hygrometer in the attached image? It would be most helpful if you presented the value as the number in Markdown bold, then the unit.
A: **35** %
